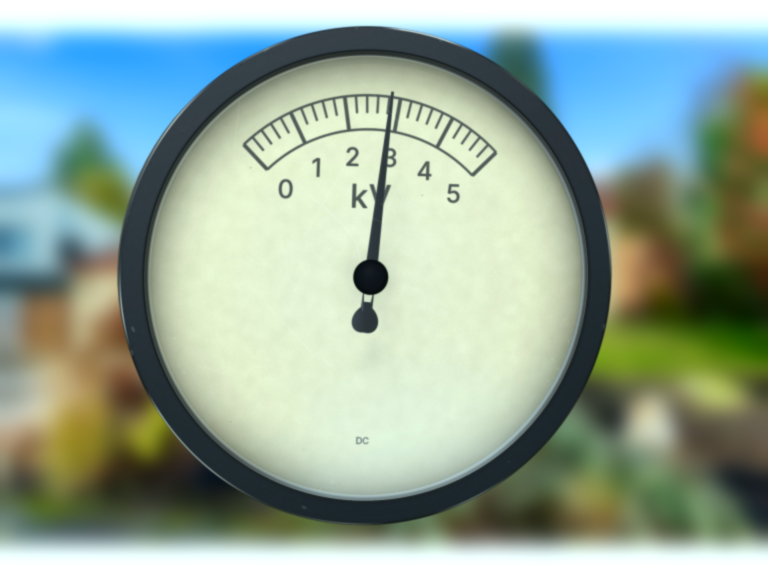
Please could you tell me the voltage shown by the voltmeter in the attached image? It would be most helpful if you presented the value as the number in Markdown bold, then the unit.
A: **2.8** kV
